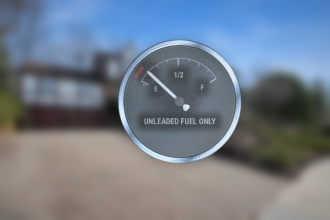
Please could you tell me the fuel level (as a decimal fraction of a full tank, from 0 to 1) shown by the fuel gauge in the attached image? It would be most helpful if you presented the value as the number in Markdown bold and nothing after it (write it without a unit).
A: **0.125**
